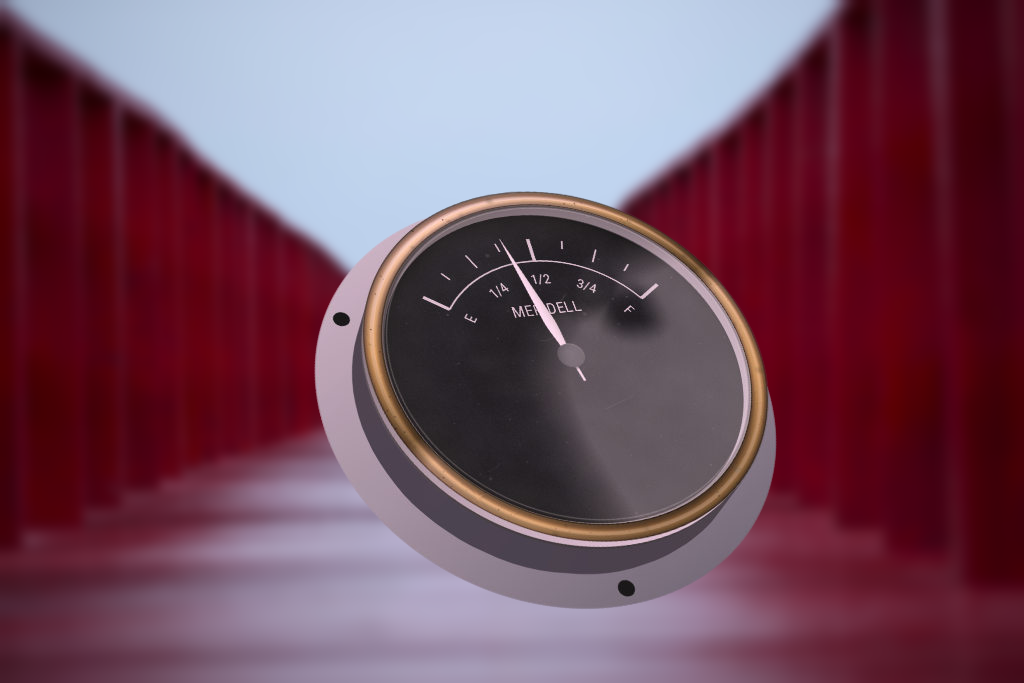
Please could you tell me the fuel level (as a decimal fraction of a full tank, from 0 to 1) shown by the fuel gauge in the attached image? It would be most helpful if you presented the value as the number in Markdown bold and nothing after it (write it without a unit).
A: **0.375**
